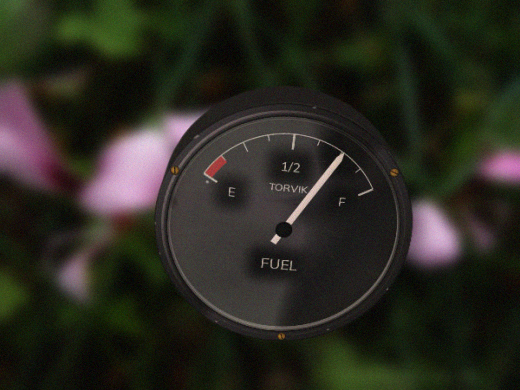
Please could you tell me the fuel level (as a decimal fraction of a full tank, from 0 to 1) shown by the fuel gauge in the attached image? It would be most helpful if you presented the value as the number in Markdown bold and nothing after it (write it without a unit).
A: **0.75**
